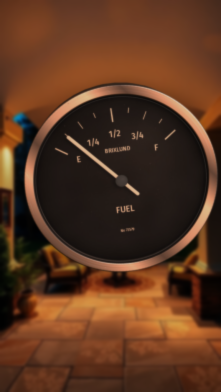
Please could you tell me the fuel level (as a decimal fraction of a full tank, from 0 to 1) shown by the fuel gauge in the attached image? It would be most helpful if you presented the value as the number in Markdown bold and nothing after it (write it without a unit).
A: **0.125**
